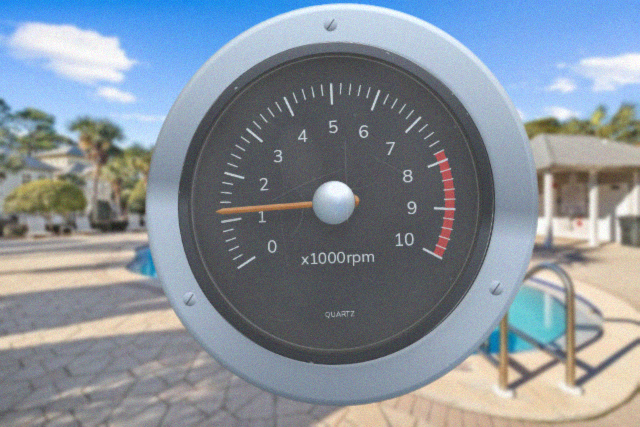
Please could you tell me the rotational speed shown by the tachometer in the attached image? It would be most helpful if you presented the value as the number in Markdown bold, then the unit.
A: **1200** rpm
